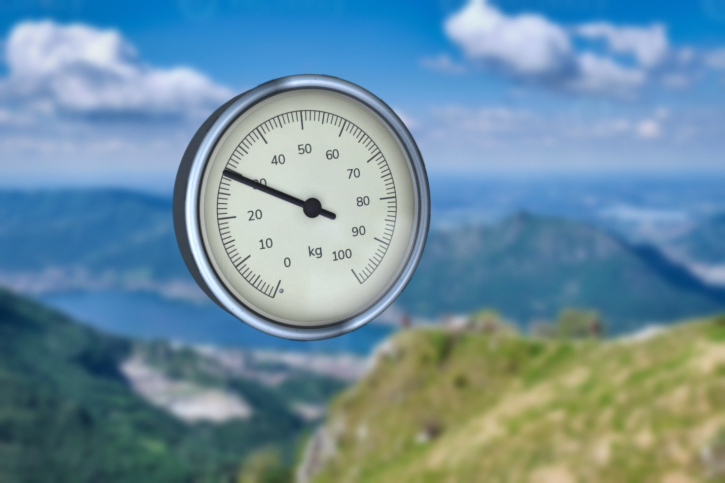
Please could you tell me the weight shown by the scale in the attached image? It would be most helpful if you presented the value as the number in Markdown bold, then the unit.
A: **29** kg
